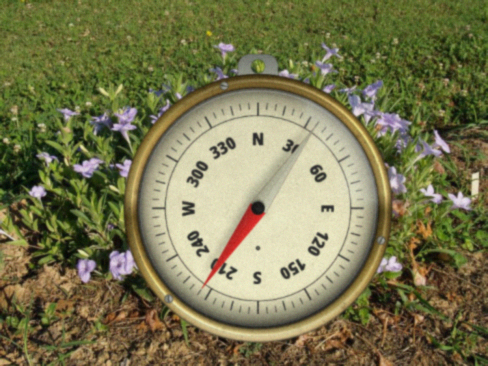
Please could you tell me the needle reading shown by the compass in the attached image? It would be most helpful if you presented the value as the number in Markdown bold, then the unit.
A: **215** °
